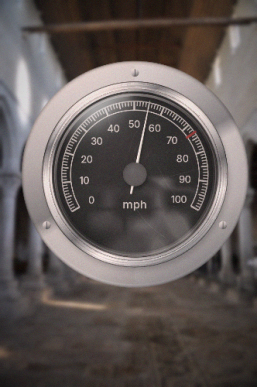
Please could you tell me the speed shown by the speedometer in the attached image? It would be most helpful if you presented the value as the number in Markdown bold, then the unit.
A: **55** mph
